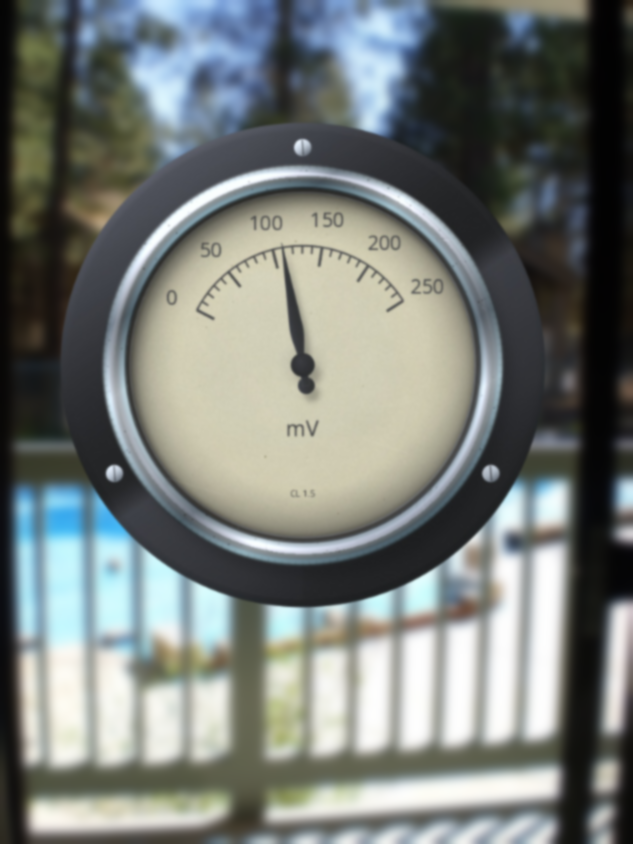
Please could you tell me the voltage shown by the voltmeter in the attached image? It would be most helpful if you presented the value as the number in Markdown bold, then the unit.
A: **110** mV
